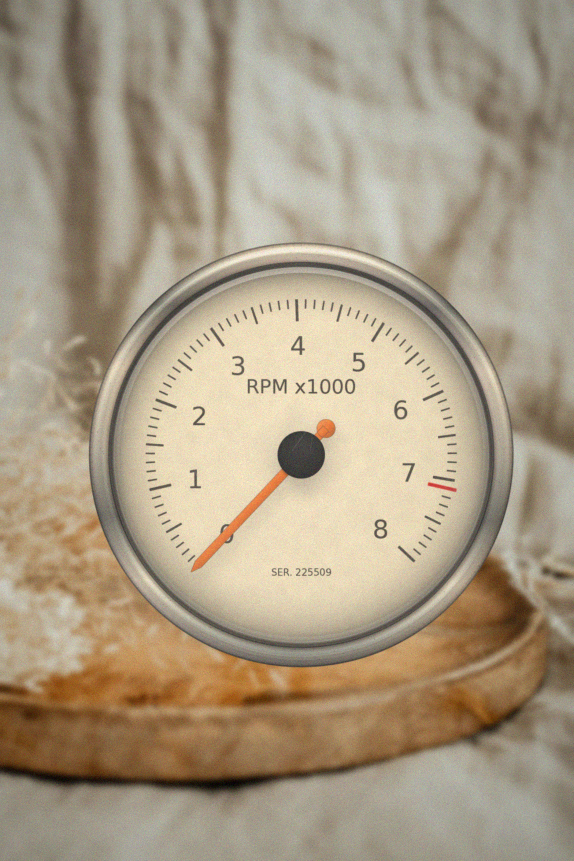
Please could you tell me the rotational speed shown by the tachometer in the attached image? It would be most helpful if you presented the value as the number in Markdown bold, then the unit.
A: **0** rpm
